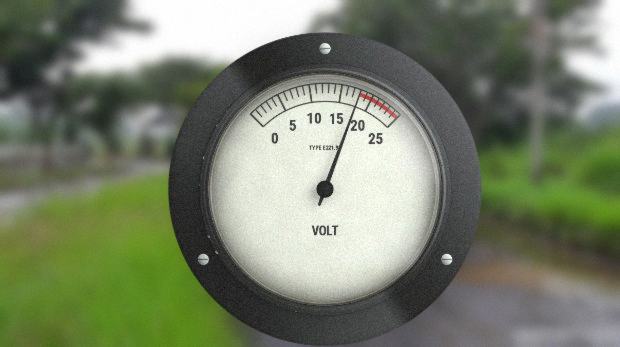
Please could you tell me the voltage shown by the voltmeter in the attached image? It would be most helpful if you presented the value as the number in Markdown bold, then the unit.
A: **18** V
